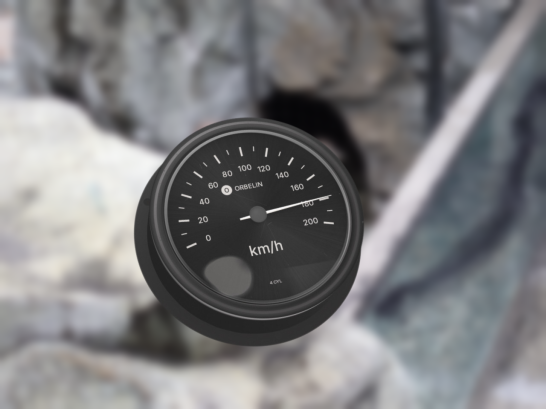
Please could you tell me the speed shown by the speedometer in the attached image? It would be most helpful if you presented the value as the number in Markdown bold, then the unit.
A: **180** km/h
